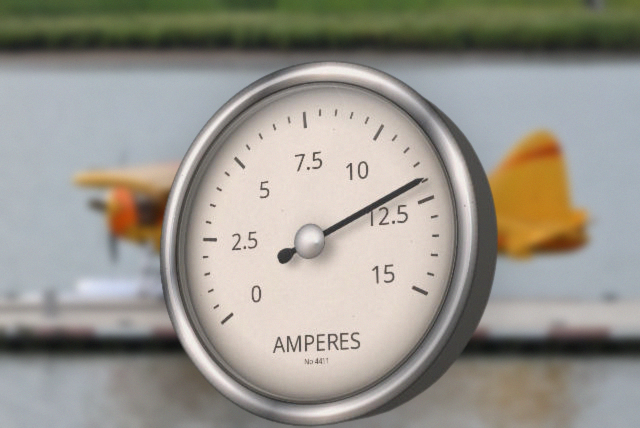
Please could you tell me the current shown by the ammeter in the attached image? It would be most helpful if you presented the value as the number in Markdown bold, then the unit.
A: **12** A
